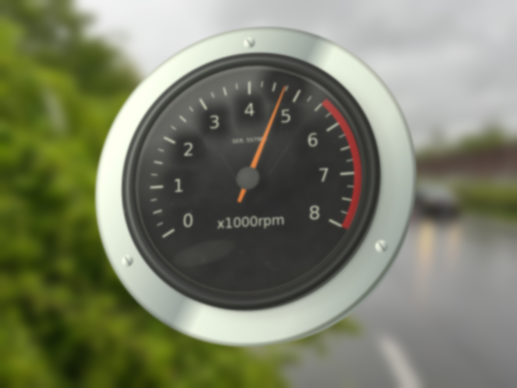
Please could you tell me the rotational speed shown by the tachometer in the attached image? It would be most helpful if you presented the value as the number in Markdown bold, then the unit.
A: **4750** rpm
